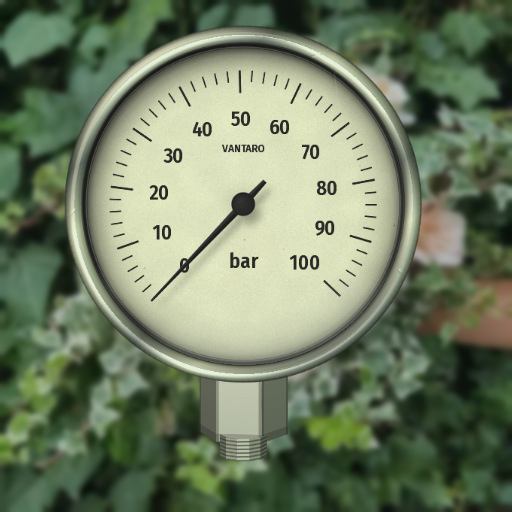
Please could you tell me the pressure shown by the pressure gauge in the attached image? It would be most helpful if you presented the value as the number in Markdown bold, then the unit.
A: **0** bar
